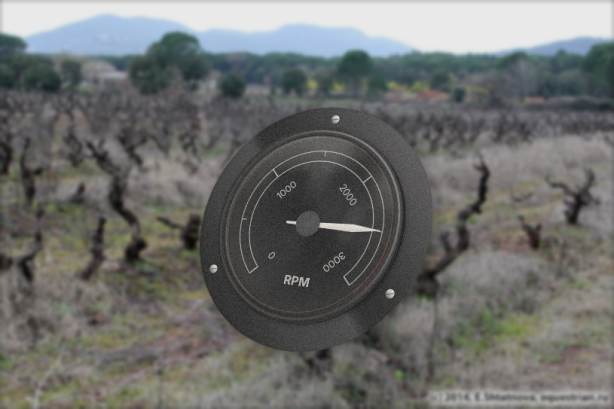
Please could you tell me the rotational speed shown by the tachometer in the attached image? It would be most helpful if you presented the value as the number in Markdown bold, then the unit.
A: **2500** rpm
